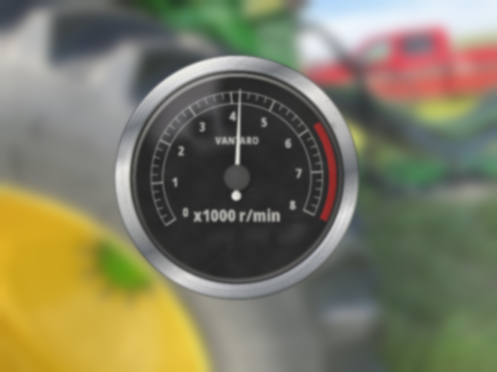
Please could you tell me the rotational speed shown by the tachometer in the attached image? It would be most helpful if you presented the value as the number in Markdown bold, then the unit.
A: **4200** rpm
